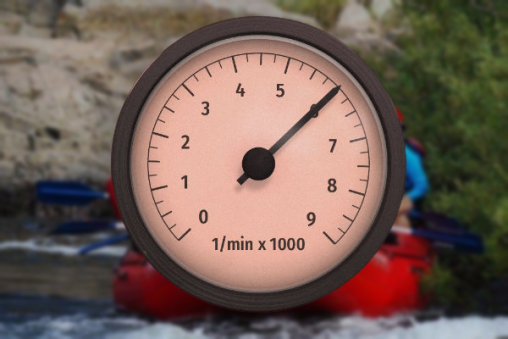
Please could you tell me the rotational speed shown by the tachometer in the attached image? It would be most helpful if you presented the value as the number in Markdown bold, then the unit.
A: **6000** rpm
